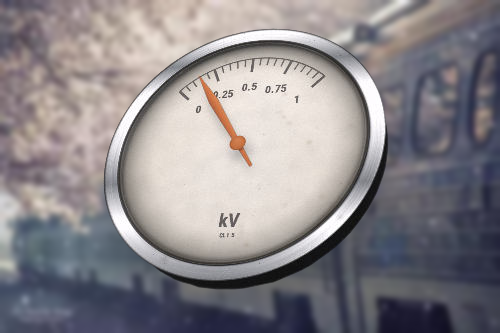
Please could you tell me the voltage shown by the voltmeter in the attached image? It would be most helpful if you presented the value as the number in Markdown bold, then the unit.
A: **0.15** kV
